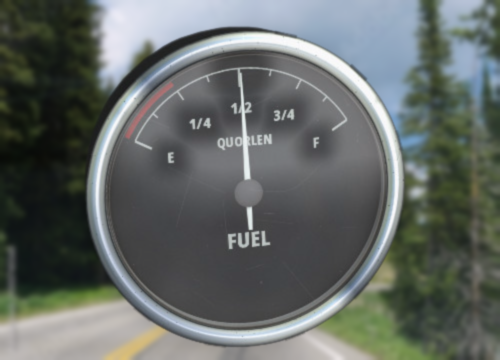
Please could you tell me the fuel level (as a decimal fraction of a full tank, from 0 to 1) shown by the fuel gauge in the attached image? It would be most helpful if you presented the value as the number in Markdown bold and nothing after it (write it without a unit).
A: **0.5**
